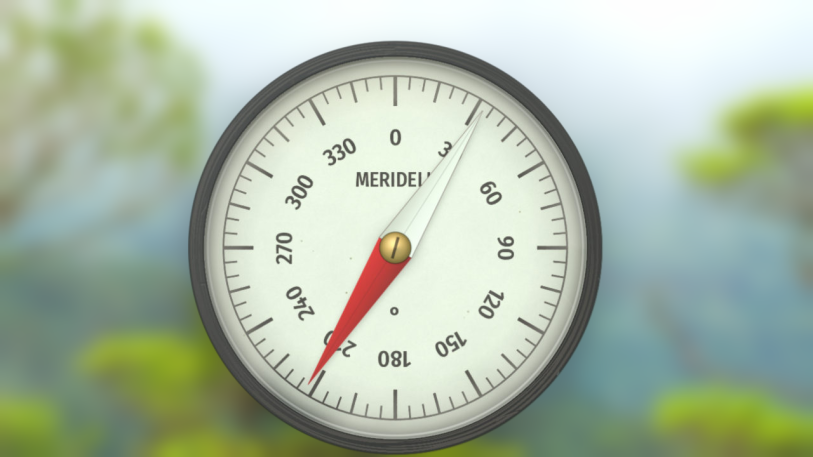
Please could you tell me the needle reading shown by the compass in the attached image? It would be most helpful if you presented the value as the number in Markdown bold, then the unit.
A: **212.5** °
